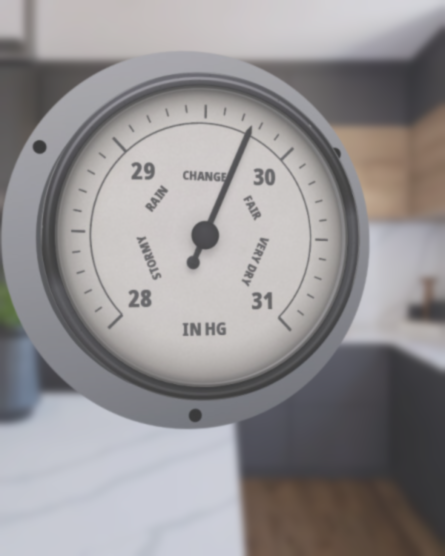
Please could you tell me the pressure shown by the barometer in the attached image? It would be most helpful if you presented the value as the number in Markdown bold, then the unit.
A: **29.75** inHg
